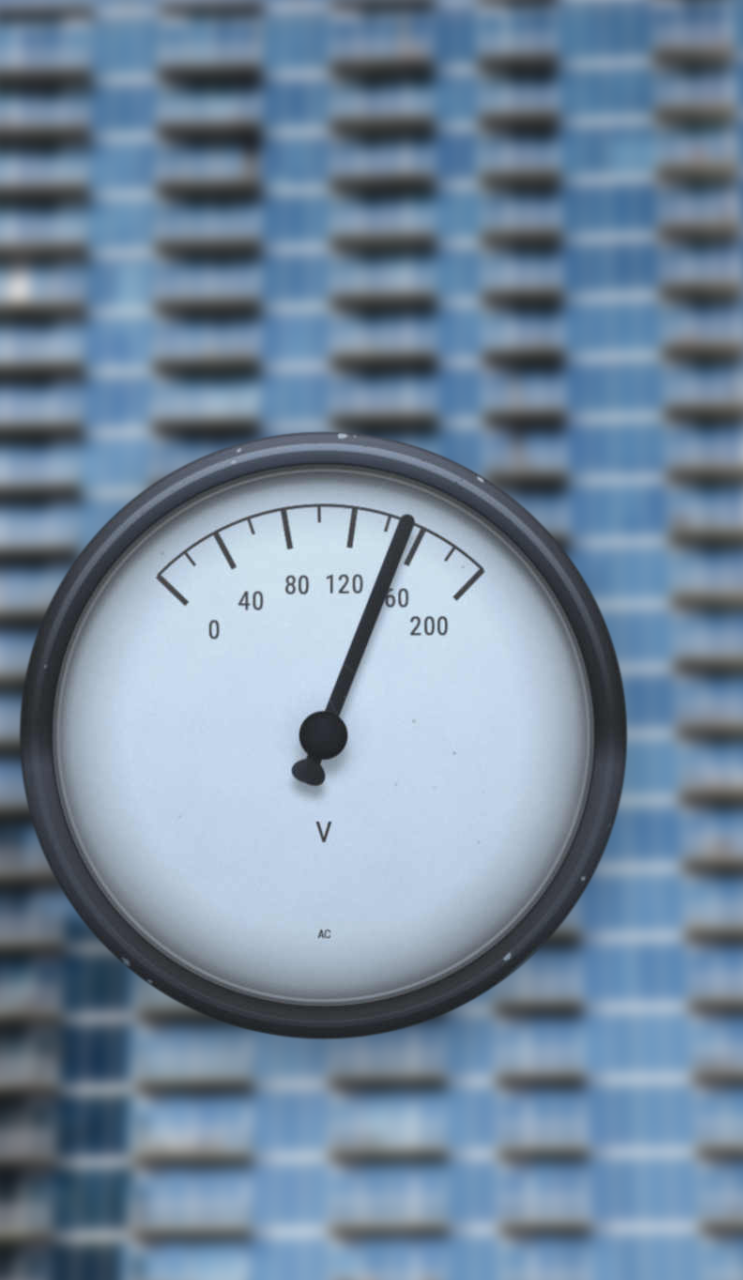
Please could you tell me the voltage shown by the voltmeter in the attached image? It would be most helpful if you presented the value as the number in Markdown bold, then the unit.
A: **150** V
